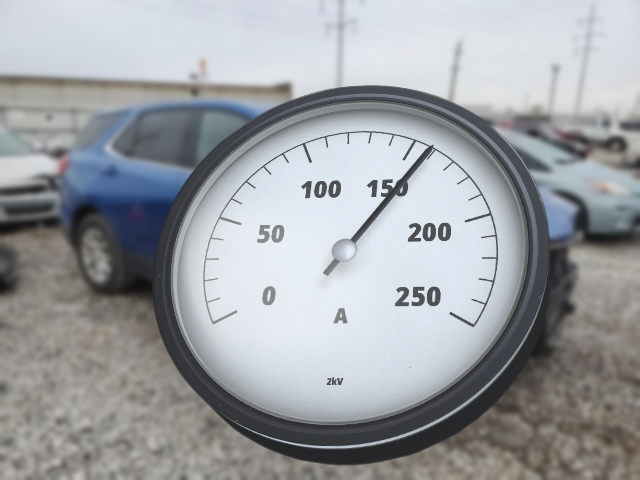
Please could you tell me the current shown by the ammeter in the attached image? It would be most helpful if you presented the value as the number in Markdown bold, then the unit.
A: **160** A
